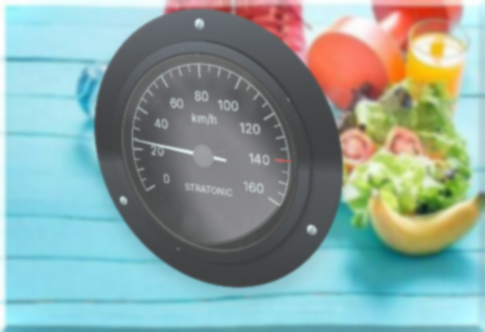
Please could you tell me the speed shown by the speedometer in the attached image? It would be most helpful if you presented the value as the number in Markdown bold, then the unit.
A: **25** km/h
